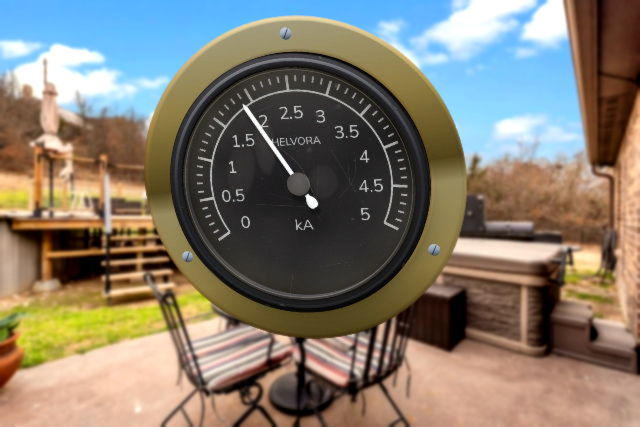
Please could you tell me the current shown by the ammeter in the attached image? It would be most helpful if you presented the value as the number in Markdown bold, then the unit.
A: **1.9** kA
